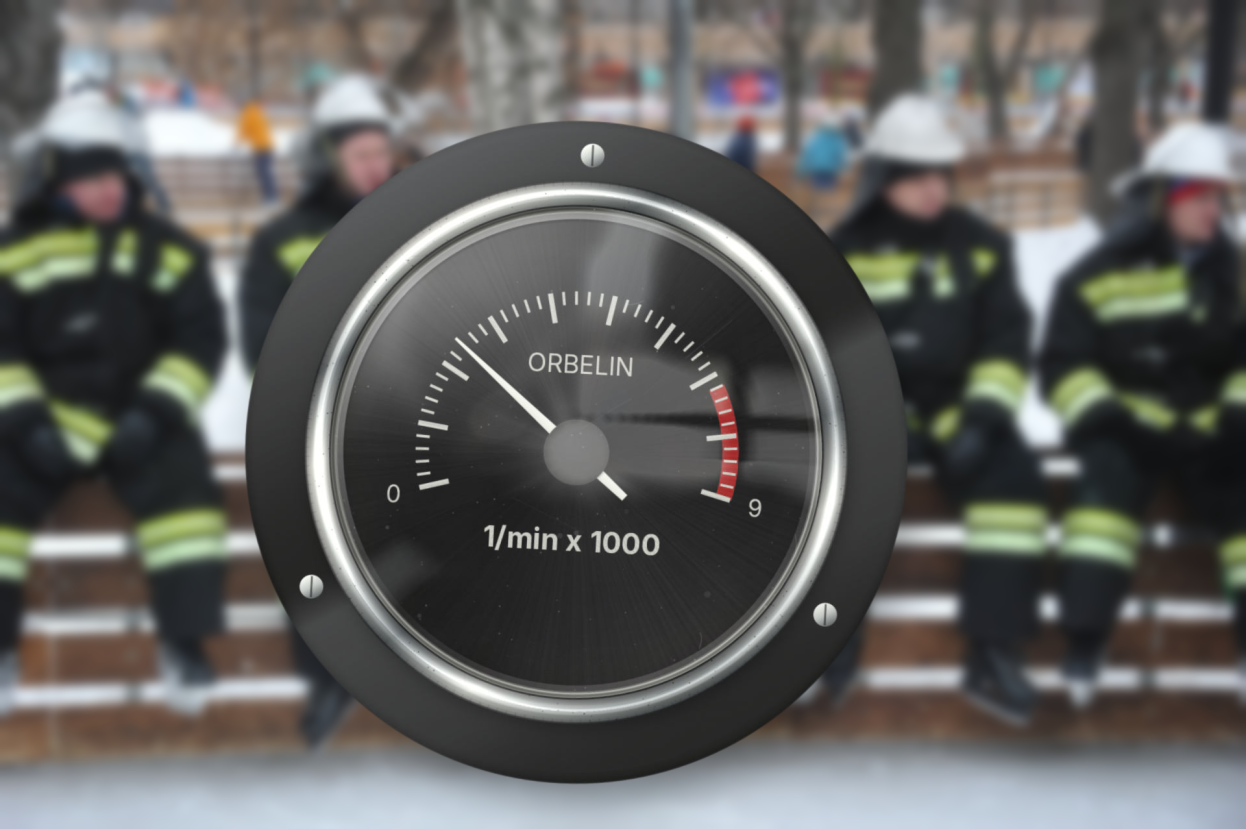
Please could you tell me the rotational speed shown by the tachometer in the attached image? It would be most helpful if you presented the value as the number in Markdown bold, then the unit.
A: **2400** rpm
